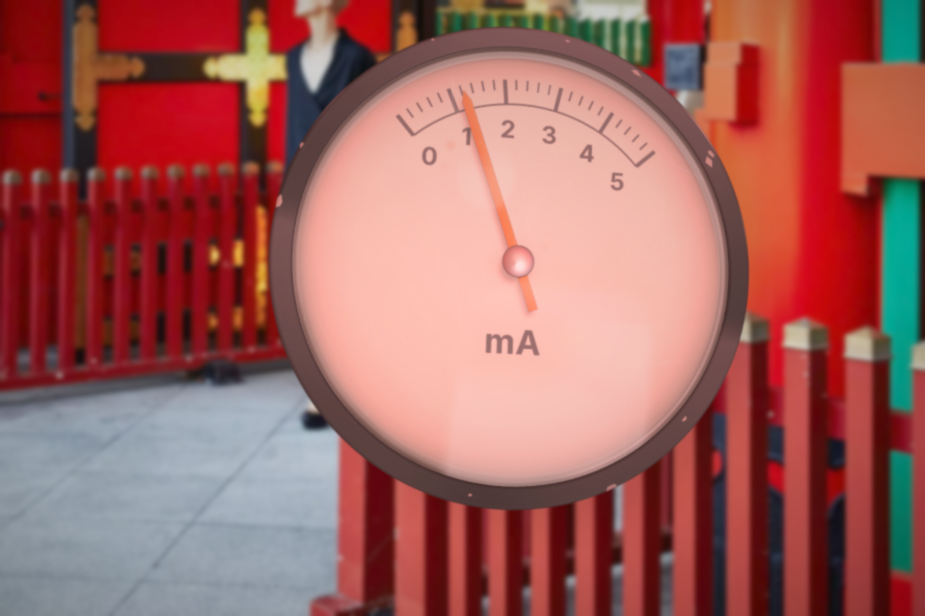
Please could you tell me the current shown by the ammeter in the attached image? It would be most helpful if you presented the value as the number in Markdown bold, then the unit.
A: **1.2** mA
